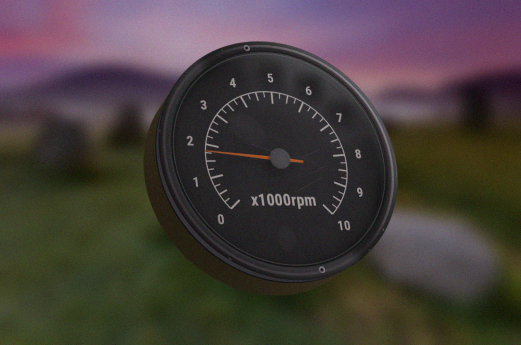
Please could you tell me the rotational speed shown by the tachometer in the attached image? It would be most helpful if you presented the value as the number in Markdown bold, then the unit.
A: **1750** rpm
